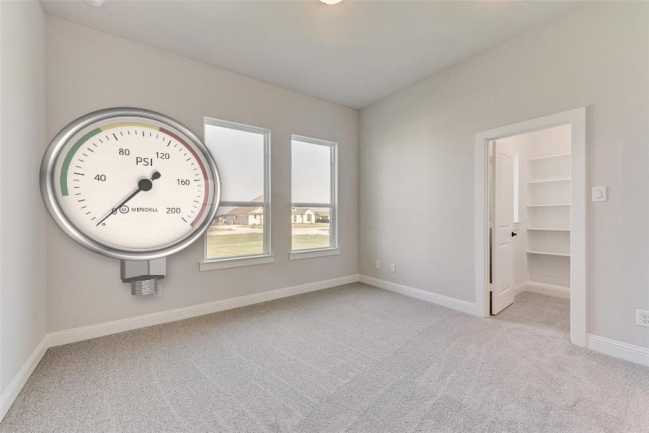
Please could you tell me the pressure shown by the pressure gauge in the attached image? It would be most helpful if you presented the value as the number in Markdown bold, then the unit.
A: **0** psi
